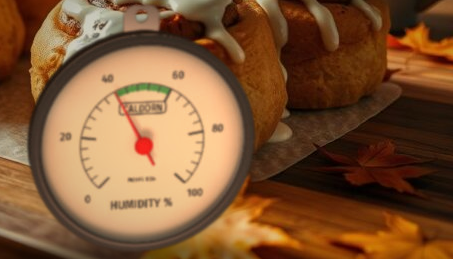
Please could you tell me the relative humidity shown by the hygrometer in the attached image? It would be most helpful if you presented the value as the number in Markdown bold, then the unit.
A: **40** %
